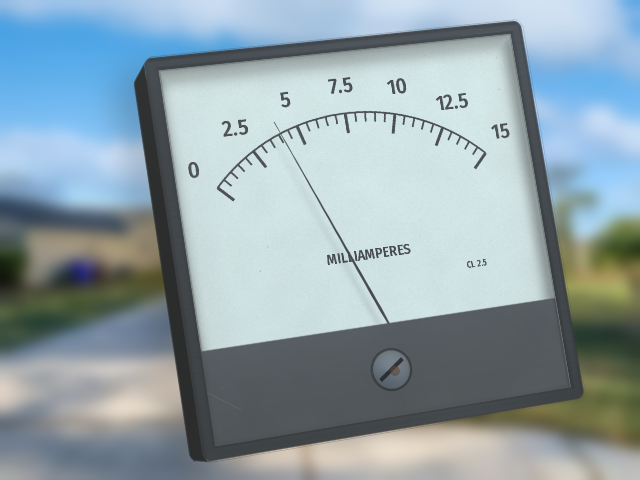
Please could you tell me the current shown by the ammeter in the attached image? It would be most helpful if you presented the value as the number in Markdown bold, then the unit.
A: **4** mA
